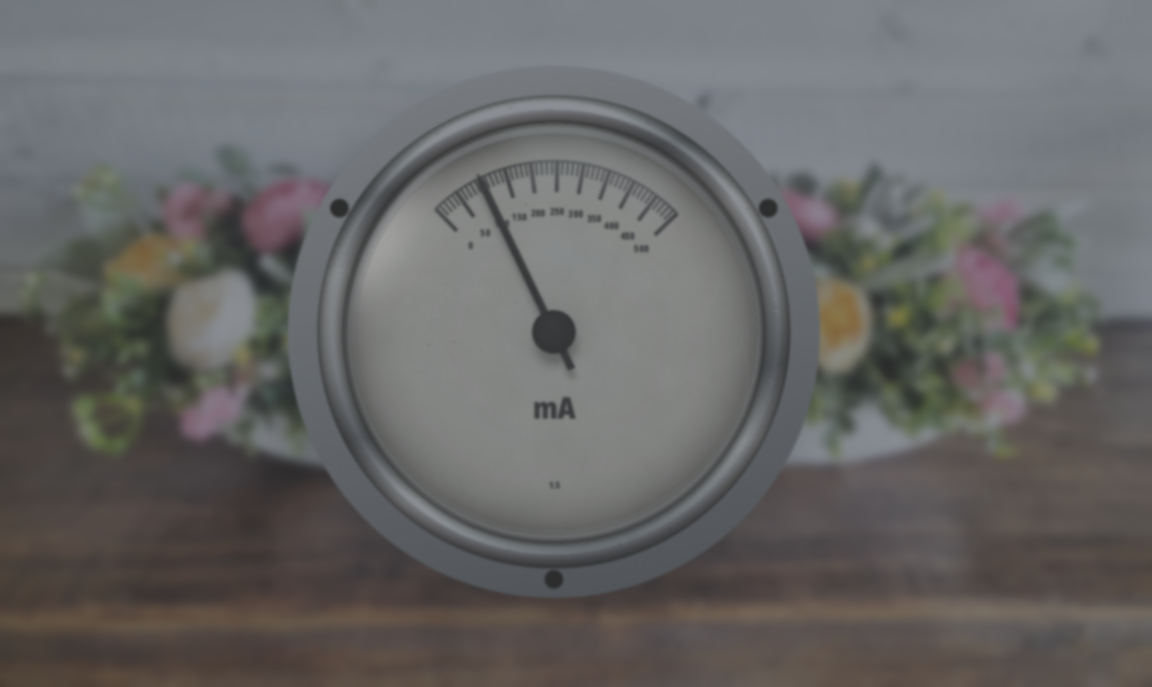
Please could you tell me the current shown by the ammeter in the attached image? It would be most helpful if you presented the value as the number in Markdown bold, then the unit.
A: **100** mA
